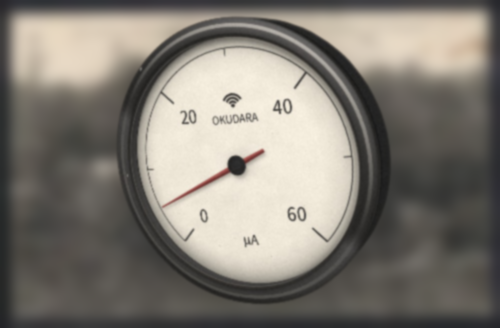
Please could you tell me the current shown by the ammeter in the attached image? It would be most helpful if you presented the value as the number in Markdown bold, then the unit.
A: **5** µA
